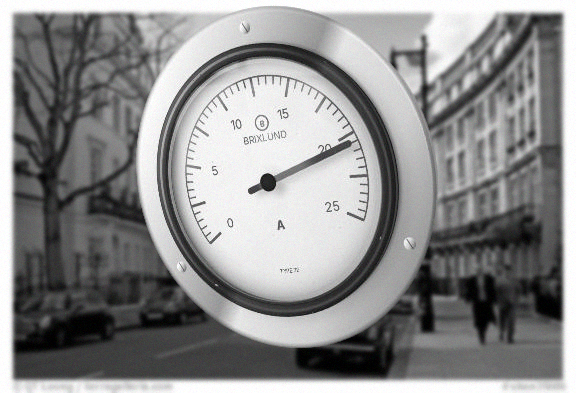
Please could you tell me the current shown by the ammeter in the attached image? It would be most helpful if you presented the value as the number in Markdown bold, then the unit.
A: **20.5** A
